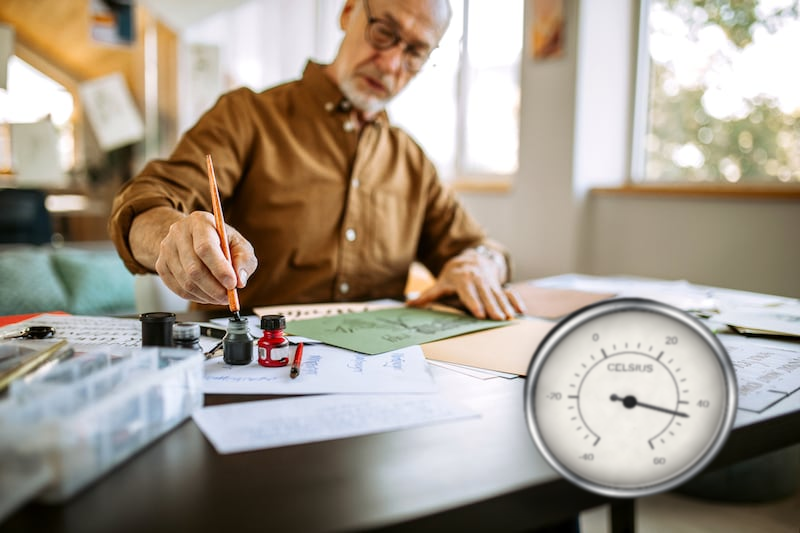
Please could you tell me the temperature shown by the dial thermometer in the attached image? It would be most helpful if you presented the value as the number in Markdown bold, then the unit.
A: **44** °C
